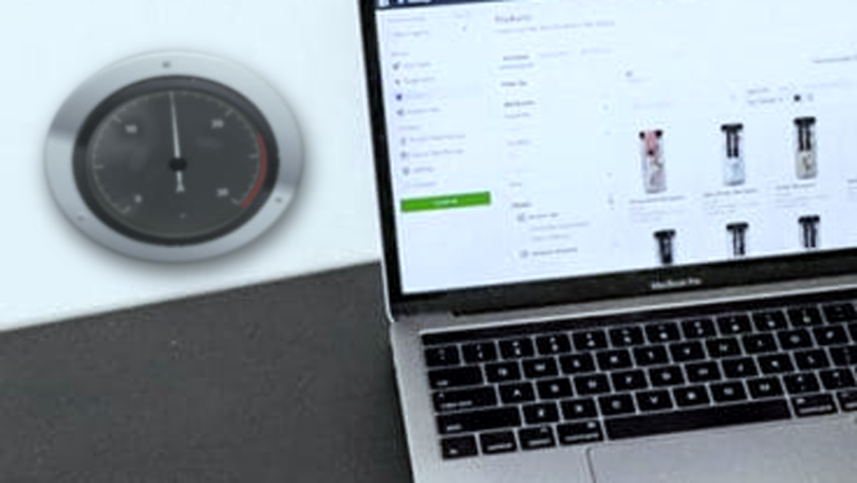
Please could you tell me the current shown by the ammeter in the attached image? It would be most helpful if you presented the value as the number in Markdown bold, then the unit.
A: **15** A
